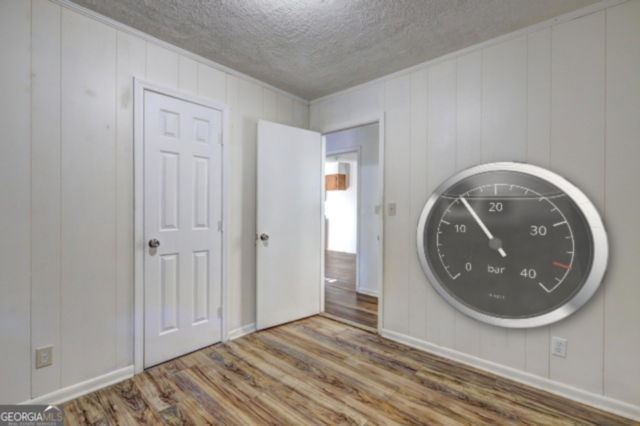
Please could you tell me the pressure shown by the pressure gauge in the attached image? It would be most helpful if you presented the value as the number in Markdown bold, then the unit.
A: **15** bar
